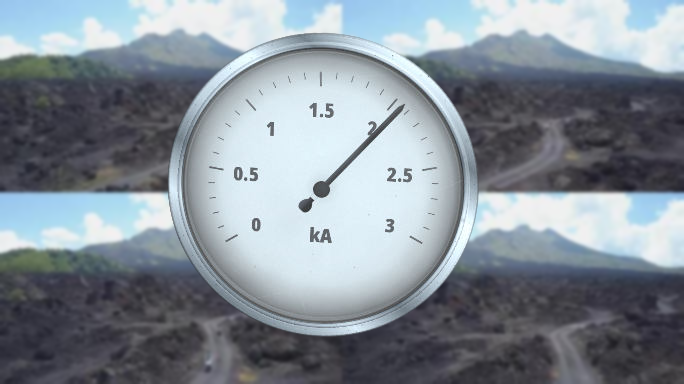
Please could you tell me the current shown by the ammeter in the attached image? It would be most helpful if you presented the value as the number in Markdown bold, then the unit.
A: **2.05** kA
